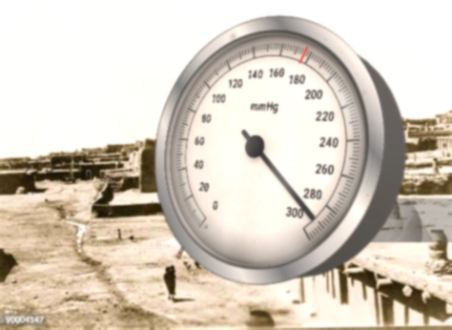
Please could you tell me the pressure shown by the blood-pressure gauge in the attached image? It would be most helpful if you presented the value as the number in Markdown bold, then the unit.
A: **290** mmHg
